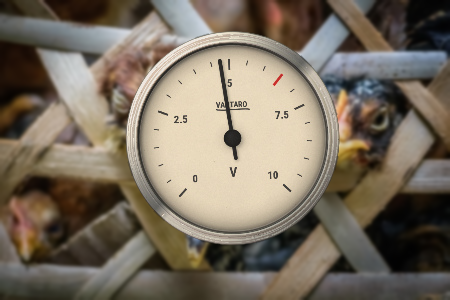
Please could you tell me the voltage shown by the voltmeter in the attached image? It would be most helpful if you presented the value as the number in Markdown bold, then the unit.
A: **4.75** V
